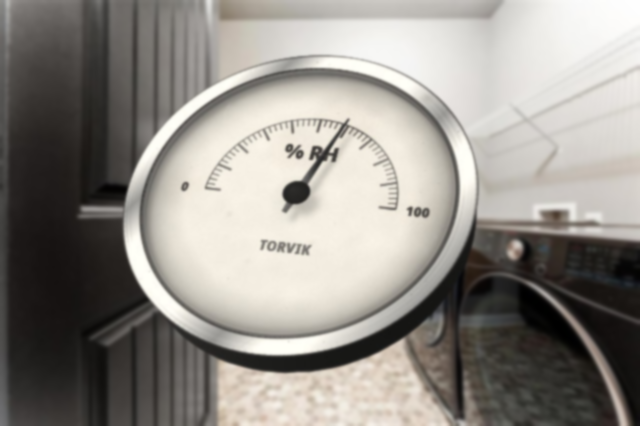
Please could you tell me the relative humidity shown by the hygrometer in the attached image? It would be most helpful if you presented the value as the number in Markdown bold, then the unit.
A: **60** %
